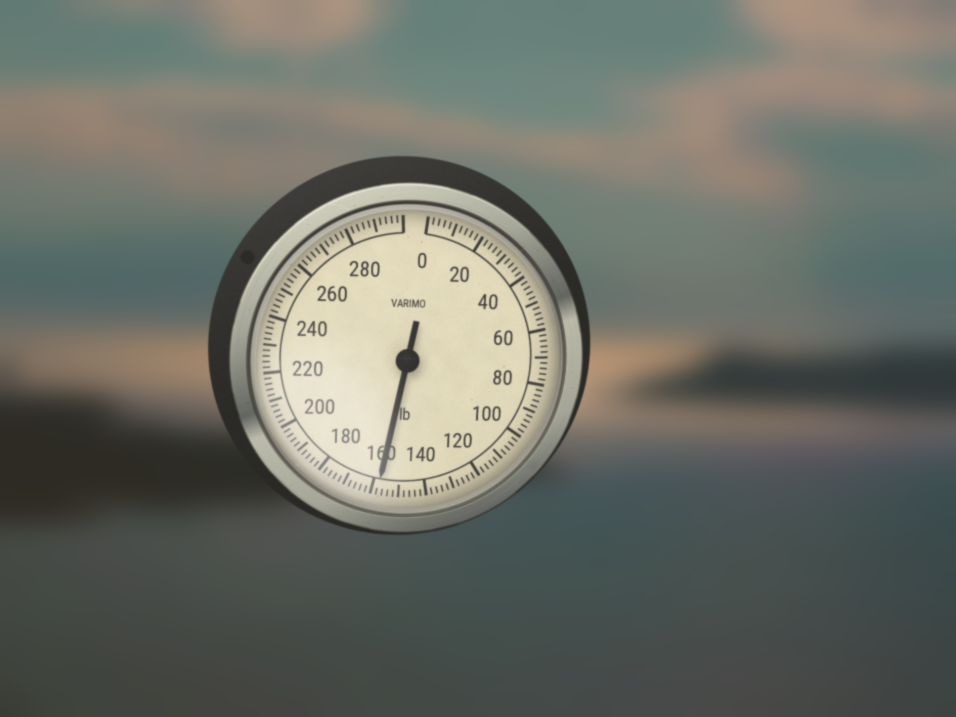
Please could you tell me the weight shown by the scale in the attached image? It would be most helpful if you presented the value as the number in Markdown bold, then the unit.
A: **158** lb
